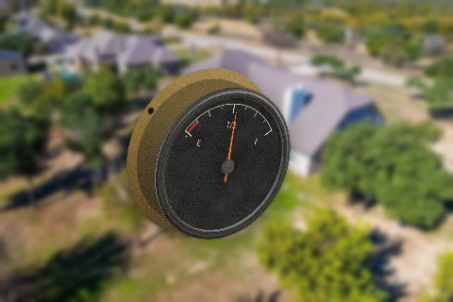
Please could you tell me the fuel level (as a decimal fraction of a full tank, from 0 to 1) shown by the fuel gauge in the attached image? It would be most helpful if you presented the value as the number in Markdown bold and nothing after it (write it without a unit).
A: **0.5**
